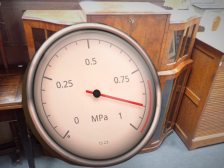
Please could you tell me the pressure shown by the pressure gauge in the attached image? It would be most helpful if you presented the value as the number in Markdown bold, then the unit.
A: **0.9** MPa
